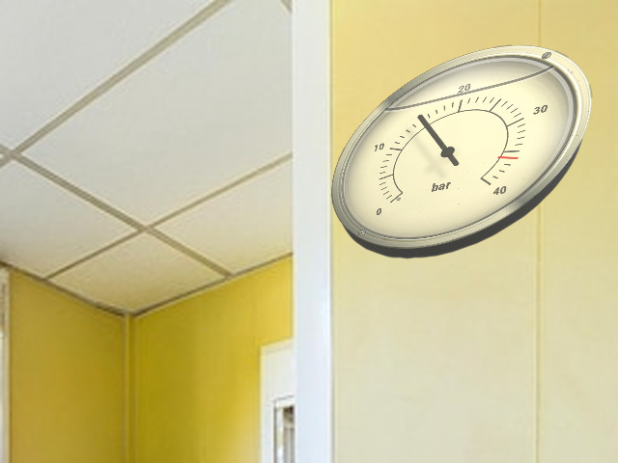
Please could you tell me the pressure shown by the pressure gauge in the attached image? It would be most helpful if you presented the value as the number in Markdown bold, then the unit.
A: **15** bar
